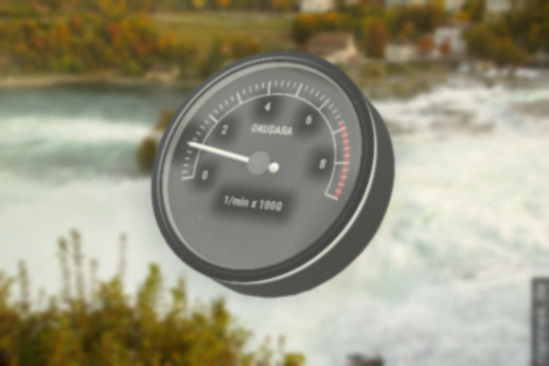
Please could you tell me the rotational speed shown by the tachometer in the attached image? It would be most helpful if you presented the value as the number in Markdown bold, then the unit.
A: **1000** rpm
